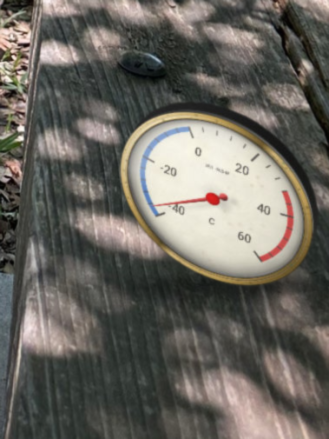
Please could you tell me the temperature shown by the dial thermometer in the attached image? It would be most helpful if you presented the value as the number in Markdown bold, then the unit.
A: **-36** °C
